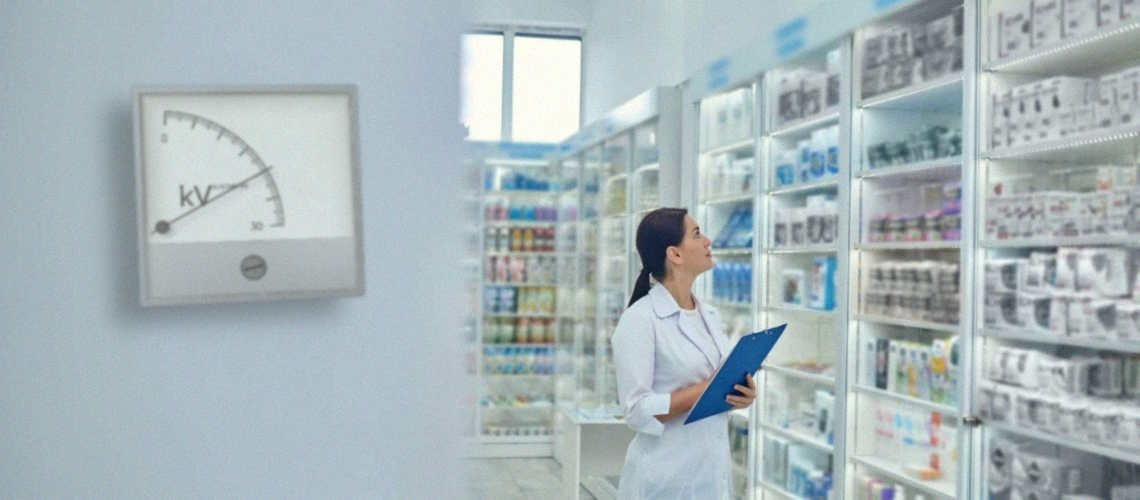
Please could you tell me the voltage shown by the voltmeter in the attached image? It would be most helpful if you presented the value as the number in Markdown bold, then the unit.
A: **20** kV
